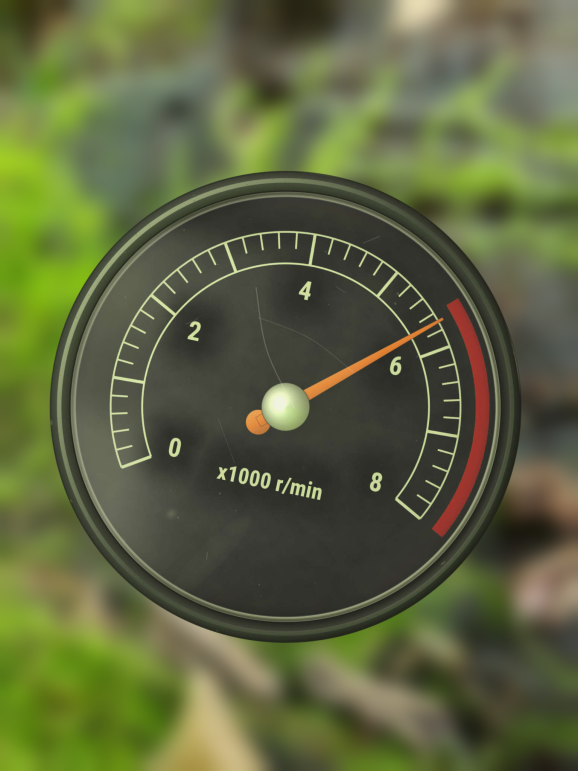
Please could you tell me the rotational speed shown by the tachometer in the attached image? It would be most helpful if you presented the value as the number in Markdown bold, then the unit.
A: **5700** rpm
